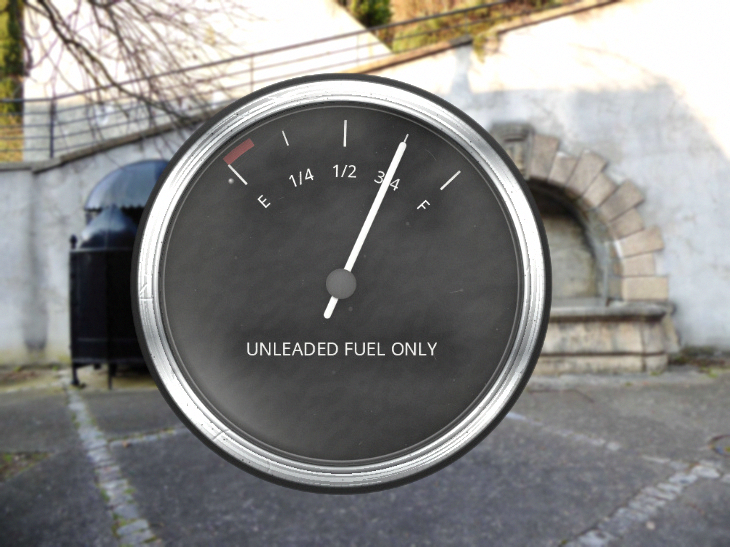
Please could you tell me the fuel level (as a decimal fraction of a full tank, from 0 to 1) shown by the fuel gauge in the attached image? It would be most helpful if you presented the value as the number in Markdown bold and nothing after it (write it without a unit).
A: **0.75**
